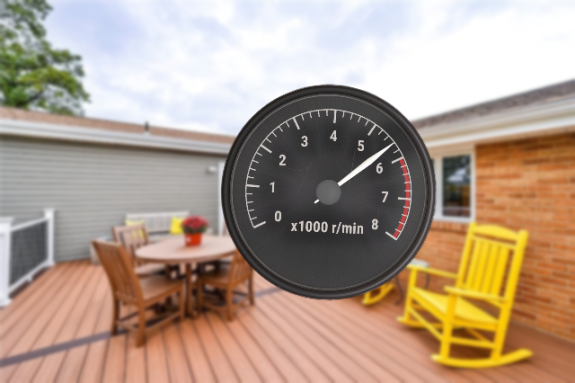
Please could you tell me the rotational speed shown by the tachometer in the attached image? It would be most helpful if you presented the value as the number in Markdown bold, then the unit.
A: **5600** rpm
